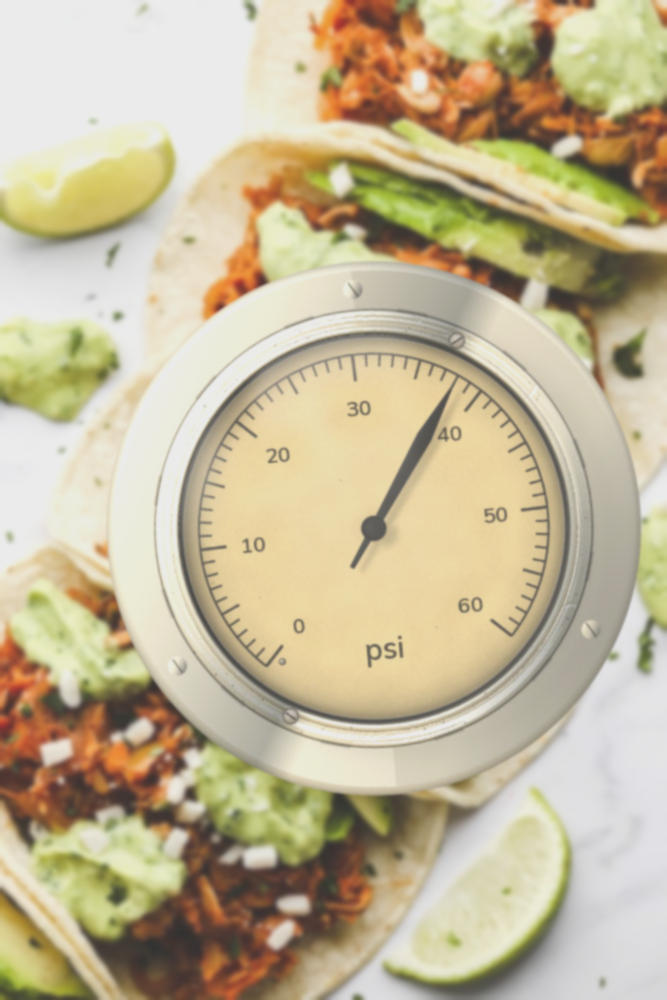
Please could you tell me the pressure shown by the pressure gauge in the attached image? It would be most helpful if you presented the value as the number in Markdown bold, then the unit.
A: **38** psi
